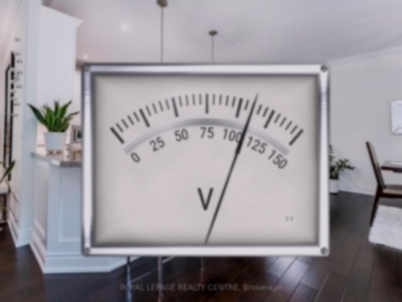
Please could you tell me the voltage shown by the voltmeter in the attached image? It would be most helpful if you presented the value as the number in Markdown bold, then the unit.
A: **110** V
